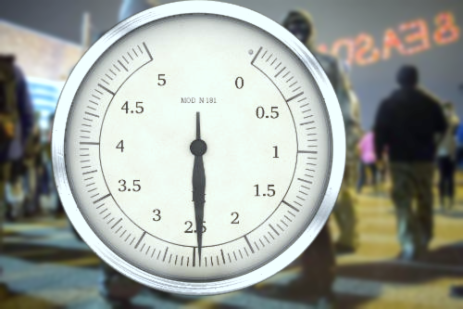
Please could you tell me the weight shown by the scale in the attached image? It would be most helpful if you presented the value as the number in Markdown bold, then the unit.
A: **2.45** kg
